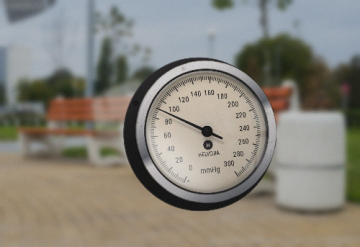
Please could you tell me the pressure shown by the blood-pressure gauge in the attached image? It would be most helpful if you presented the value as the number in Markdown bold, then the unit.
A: **90** mmHg
